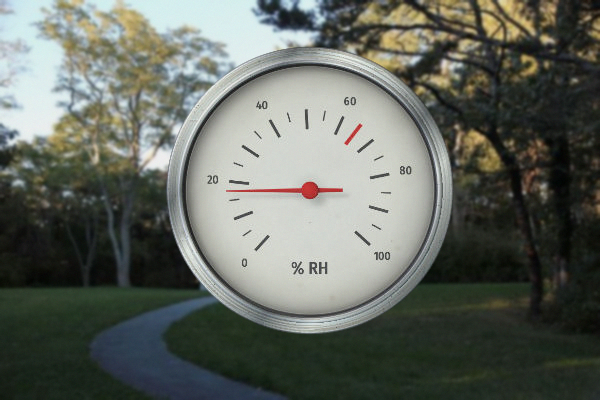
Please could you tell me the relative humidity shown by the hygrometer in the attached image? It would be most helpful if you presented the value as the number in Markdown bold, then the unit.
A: **17.5** %
